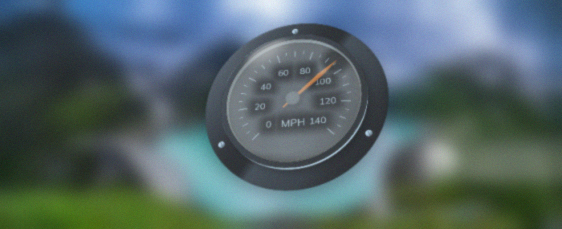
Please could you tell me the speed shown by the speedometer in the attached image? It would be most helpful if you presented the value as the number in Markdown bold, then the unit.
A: **95** mph
